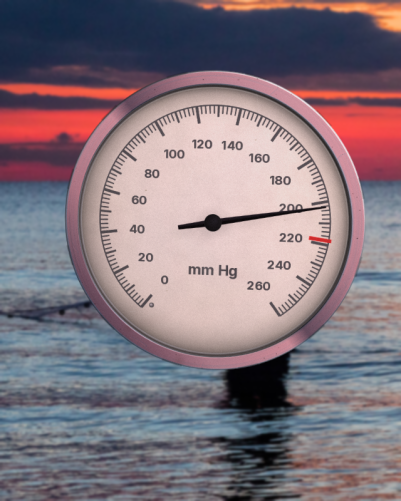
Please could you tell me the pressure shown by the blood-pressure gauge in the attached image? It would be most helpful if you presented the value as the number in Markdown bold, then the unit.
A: **202** mmHg
